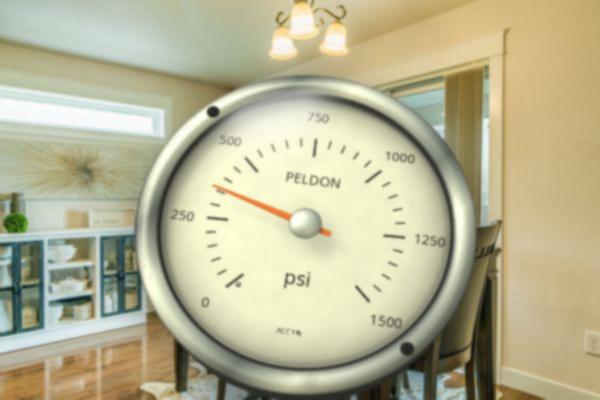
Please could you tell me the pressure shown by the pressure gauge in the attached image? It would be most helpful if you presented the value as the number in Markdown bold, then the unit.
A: **350** psi
